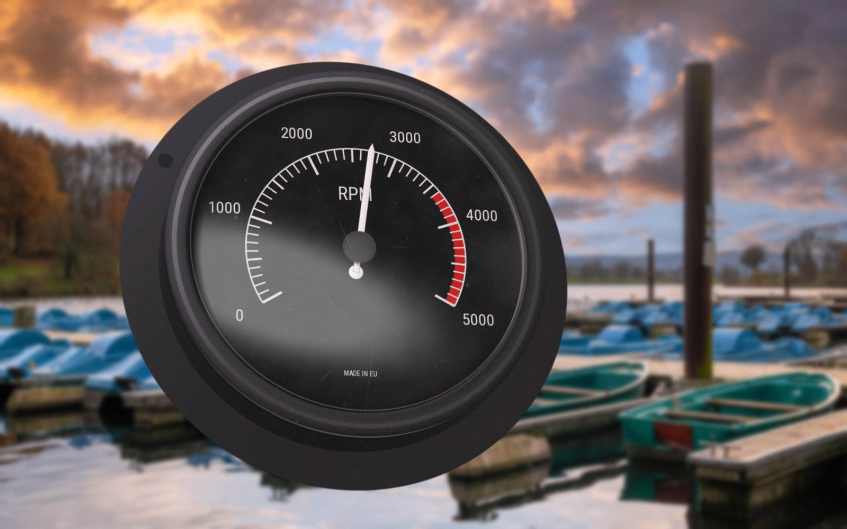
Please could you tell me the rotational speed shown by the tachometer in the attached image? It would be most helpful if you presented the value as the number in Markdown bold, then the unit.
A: **2700** rpm
